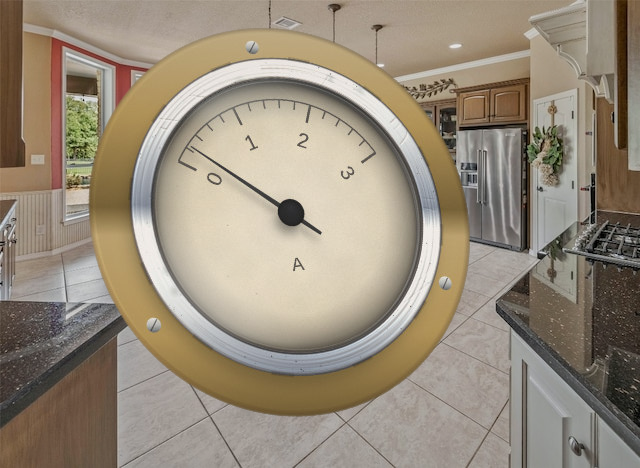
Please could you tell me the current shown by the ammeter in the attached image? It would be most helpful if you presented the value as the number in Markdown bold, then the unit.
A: **0.2** A
